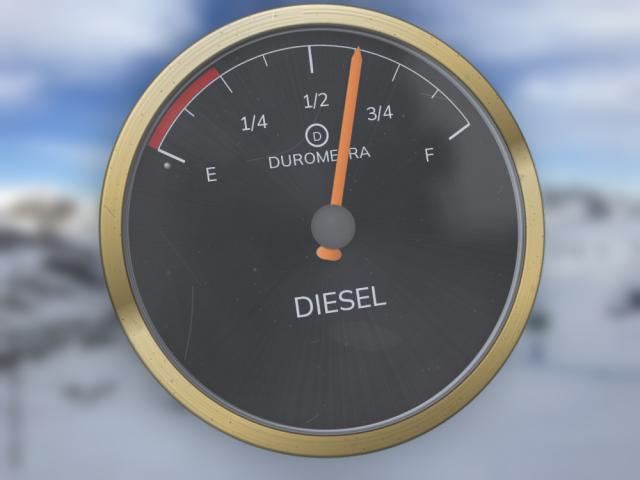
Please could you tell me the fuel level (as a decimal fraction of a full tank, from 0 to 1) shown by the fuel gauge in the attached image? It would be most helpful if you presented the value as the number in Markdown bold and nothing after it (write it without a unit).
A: **0.625**
